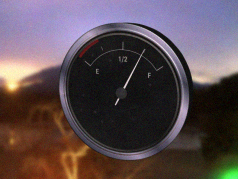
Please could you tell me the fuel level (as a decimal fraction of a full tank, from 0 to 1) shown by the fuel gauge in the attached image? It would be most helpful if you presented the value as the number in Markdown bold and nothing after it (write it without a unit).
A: **0.75**
